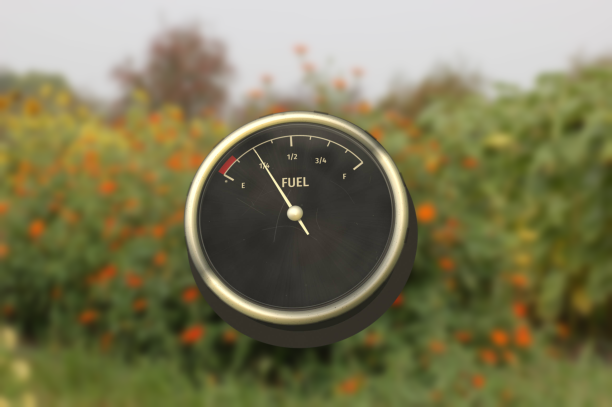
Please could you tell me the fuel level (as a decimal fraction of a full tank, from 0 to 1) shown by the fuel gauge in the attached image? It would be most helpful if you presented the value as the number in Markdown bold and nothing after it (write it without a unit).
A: **0.25**
